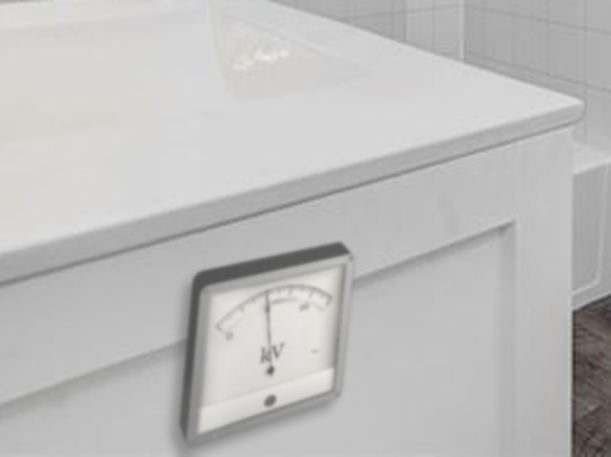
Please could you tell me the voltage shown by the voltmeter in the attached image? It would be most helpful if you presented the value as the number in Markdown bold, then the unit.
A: **8** kV
